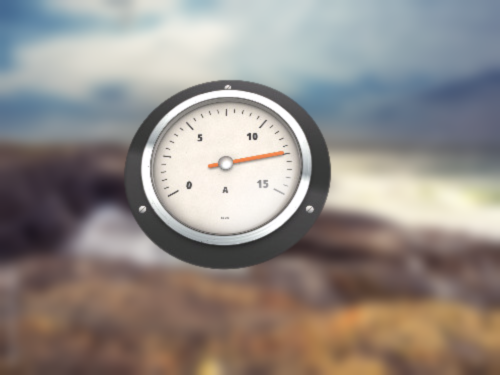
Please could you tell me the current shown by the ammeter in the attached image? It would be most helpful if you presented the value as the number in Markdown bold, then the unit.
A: **12.5** A
